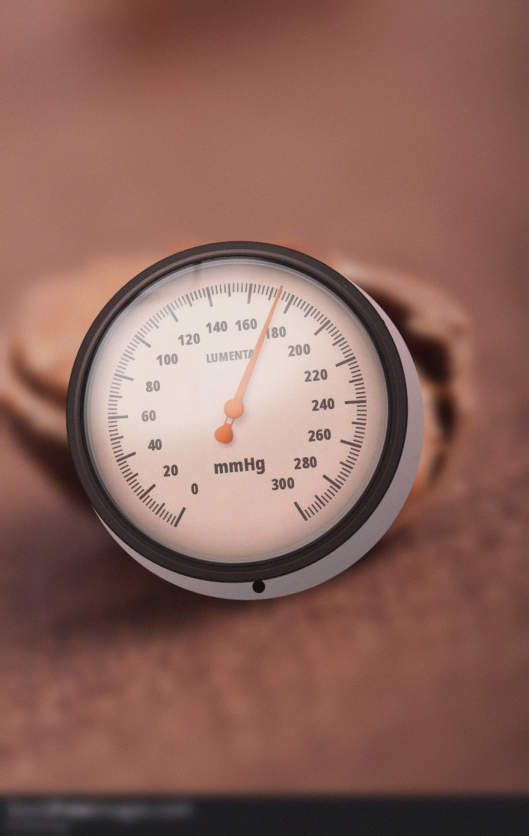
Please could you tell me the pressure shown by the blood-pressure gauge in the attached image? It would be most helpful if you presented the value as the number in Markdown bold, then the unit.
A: **174** mmHg
